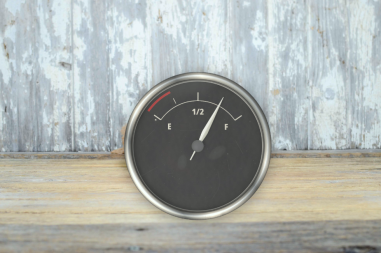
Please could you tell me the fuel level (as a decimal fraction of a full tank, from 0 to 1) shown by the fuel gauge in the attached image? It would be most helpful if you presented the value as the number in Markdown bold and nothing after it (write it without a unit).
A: **0.75**
